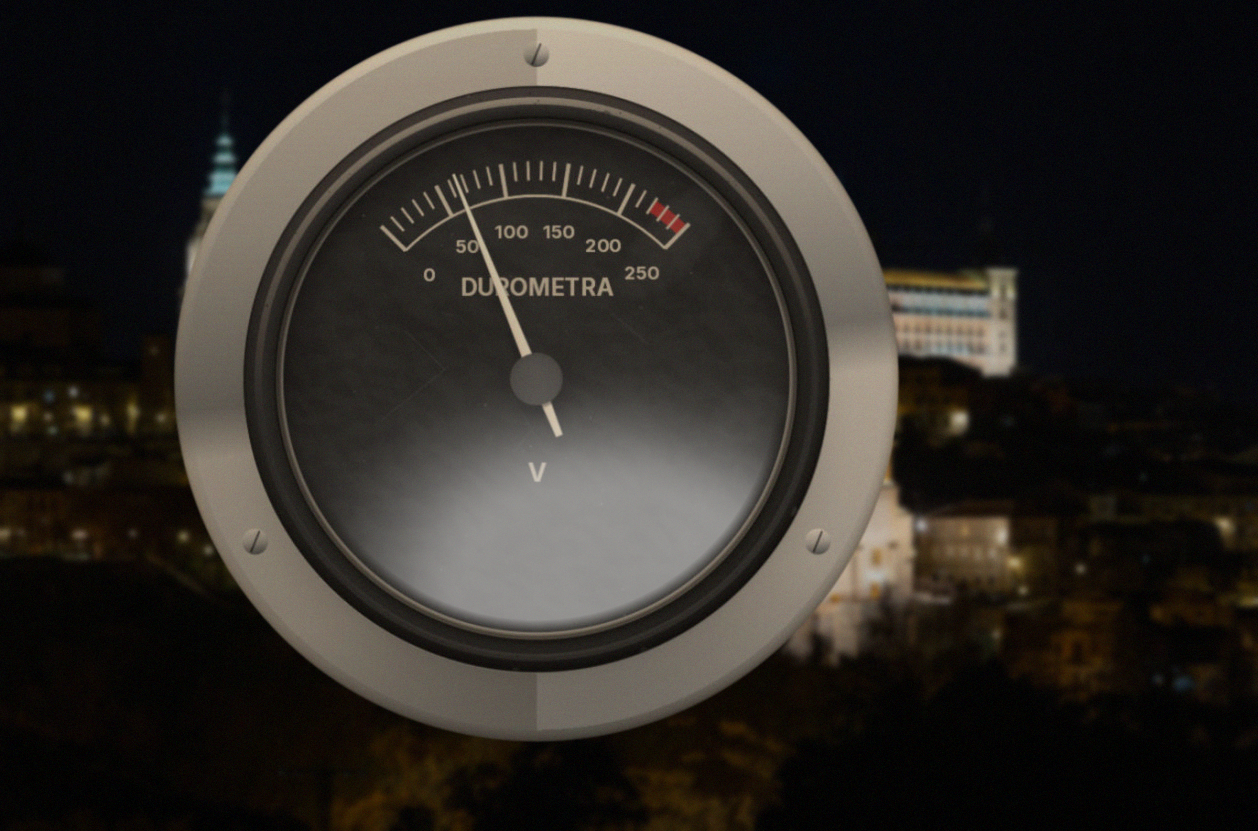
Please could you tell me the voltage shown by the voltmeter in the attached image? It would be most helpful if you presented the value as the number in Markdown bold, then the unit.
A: **65** V
